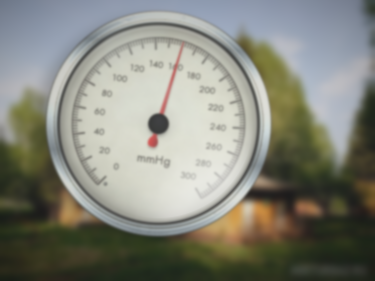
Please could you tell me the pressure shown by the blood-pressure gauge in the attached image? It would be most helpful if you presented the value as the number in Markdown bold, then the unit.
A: **160** mmHg
